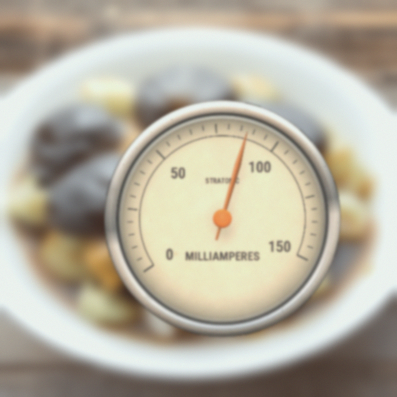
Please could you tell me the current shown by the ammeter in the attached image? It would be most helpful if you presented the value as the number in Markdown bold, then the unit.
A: **87.5** mA
